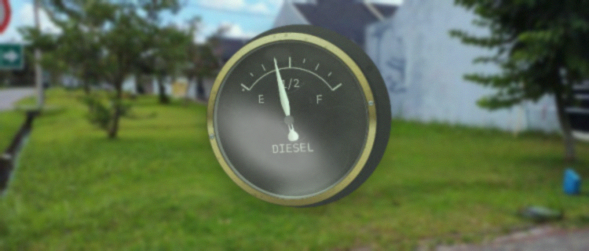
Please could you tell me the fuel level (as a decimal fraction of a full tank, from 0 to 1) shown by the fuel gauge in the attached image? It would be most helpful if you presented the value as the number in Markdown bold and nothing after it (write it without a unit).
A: **0.375**
